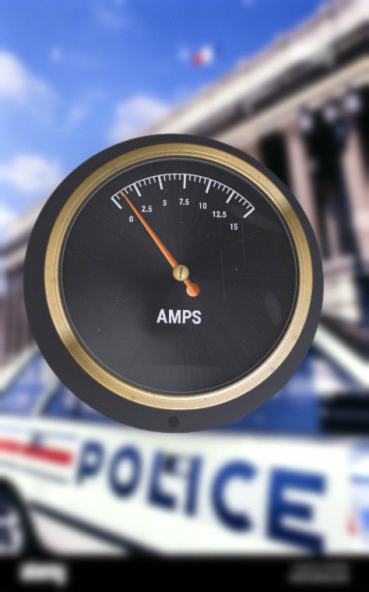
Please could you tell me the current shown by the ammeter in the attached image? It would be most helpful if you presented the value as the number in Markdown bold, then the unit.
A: **1** A
